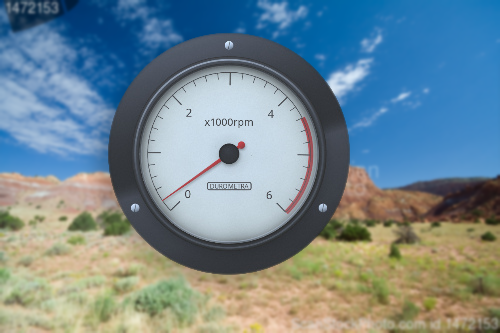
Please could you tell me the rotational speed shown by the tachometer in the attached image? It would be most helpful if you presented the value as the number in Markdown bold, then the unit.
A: **200** rpm
